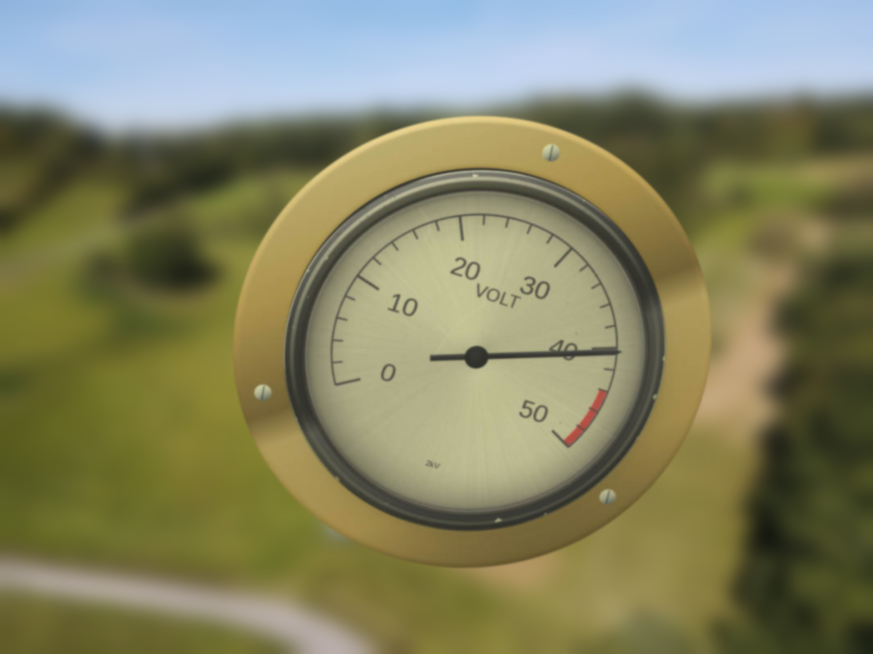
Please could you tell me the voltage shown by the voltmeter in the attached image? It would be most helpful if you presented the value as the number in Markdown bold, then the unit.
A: **40** V
